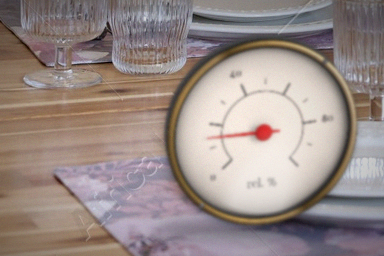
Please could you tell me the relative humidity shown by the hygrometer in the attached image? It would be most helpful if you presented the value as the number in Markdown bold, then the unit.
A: **15** %
